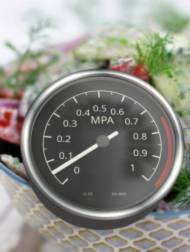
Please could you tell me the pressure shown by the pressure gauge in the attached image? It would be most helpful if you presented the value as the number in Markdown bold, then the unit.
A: **0.05** MPa
